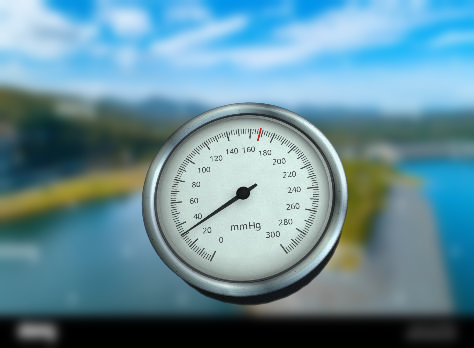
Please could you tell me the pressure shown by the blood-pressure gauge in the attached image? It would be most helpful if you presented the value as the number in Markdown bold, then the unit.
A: **30** mmHg
